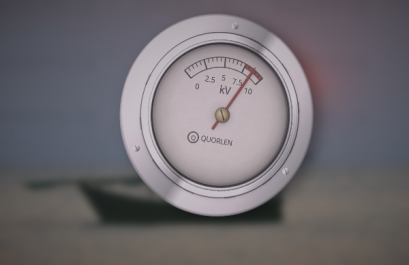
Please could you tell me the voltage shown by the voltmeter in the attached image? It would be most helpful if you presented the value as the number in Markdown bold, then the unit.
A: **8.5** kV
